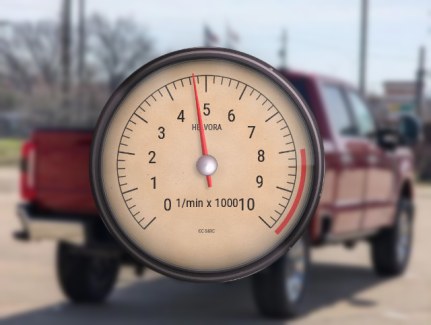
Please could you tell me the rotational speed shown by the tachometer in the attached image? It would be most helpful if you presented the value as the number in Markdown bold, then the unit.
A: **4700** rpm
